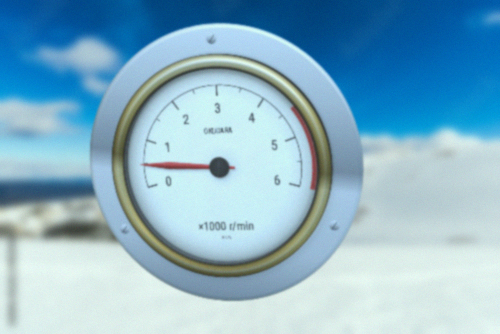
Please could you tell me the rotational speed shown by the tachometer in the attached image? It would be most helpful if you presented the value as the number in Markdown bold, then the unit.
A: **500** rpm
